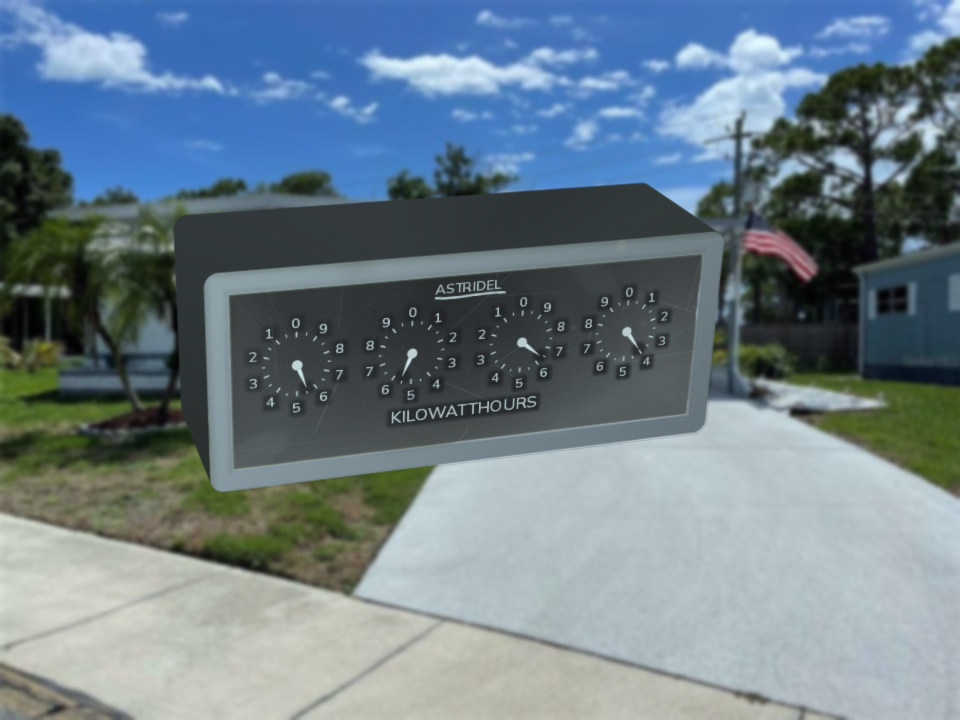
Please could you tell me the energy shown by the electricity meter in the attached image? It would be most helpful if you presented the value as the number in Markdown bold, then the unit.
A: **5564** kWh
